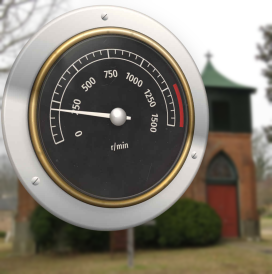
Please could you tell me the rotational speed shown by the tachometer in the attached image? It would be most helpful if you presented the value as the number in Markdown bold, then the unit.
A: **200** rpm
